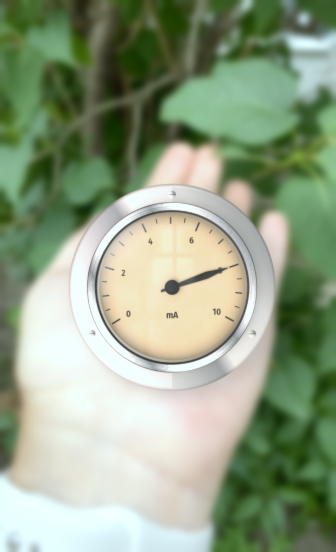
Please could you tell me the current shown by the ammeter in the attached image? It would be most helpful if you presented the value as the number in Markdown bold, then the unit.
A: **8** mA
